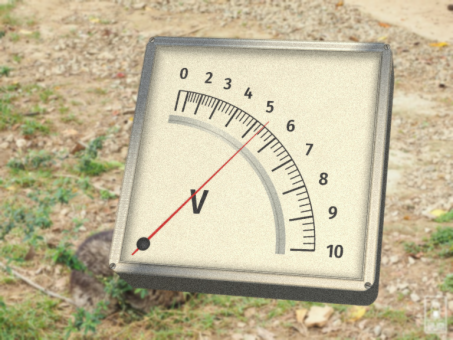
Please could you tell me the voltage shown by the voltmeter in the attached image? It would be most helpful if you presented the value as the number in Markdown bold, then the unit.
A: **5.4** V
